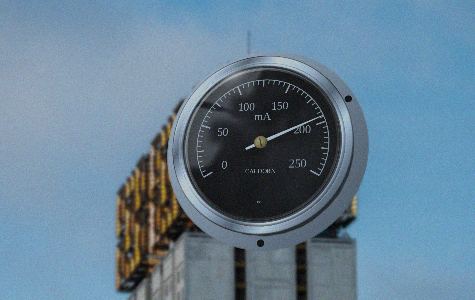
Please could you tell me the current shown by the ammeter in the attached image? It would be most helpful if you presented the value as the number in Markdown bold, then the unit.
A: **195** mA
